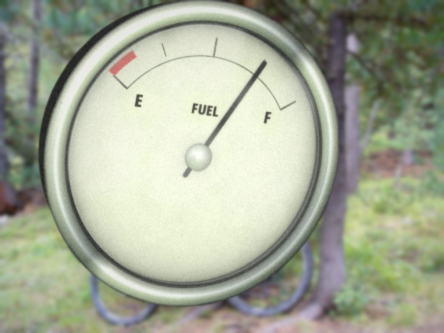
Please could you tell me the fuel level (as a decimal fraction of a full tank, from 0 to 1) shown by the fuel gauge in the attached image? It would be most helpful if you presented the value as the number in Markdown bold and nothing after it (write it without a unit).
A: **0.75**
